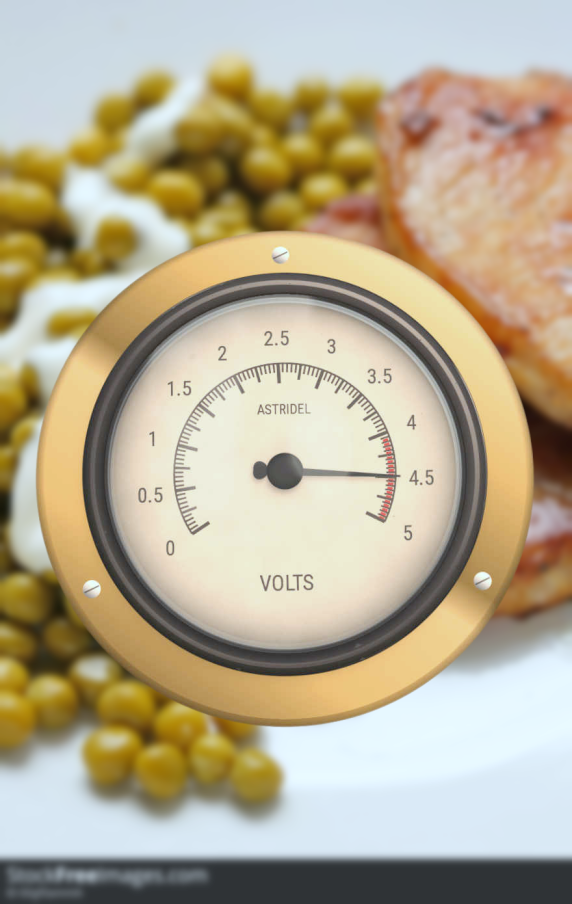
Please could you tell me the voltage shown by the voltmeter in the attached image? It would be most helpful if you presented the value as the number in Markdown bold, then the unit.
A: **4.5** V
